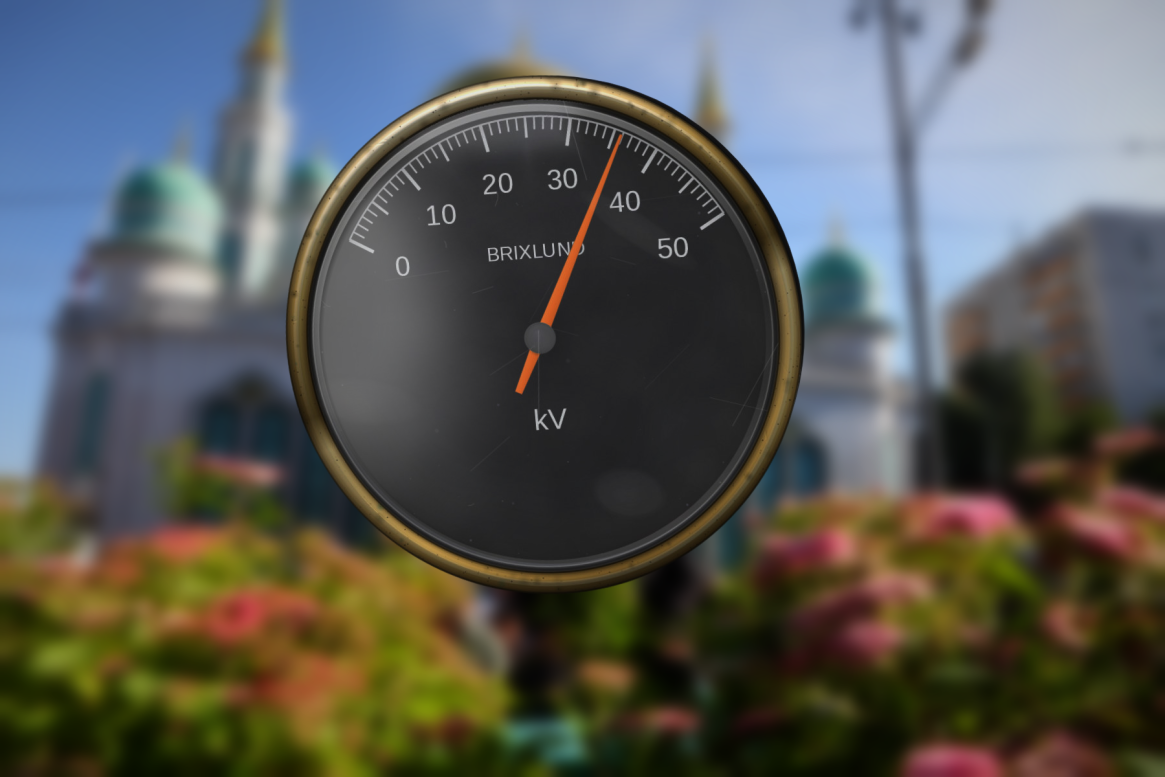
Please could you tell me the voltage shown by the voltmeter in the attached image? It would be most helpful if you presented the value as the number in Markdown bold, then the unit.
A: **36** kV
